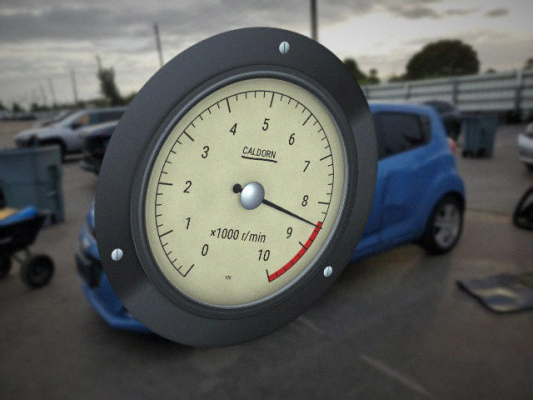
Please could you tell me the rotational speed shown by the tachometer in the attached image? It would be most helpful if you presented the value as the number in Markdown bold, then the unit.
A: **8500** rpm
